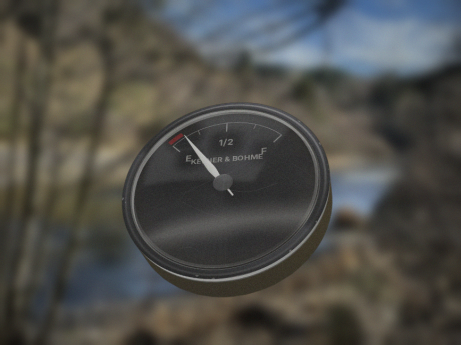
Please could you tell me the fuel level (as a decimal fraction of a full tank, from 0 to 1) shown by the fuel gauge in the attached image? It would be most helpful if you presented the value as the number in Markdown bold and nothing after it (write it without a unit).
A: **0.125**
